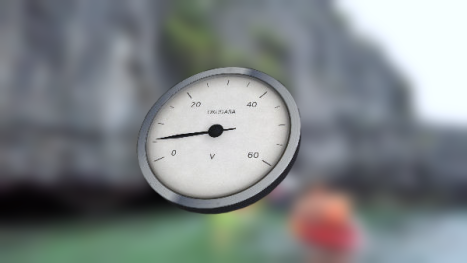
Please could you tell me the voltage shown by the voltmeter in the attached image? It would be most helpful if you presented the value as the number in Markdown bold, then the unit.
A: **5** V
